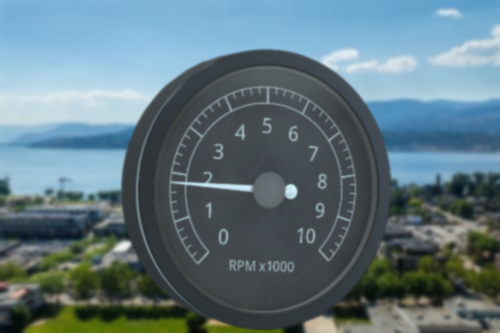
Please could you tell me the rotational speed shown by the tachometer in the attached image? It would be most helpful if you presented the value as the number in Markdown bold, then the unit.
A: **1800** rpm
